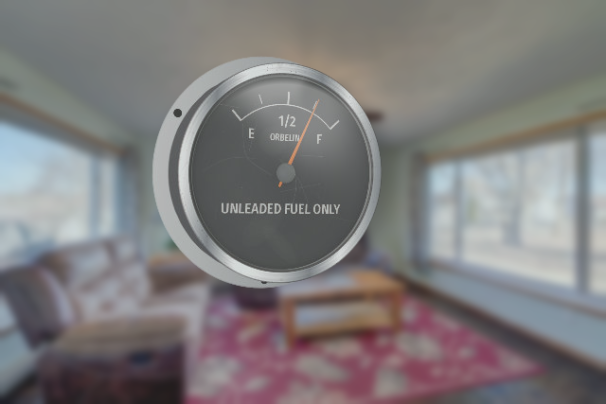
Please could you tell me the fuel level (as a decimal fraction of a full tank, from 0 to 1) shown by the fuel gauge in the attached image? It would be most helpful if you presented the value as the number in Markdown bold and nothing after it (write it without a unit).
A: **0.75**
